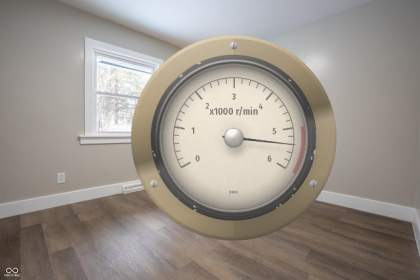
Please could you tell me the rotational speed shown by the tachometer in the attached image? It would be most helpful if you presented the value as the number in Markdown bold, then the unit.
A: **5400** rpm
